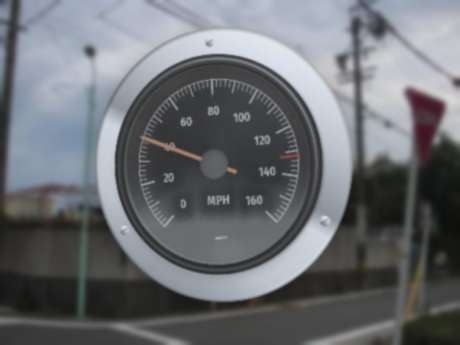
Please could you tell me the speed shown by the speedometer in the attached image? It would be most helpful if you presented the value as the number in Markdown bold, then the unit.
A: **40** mph
